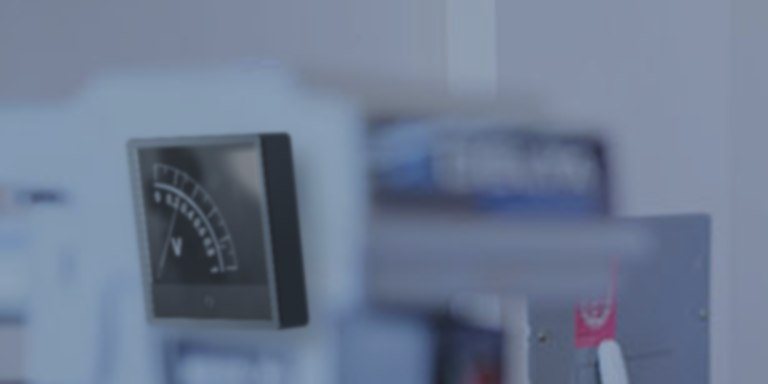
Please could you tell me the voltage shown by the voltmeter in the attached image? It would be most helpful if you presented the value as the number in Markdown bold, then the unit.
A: **0.3** V
